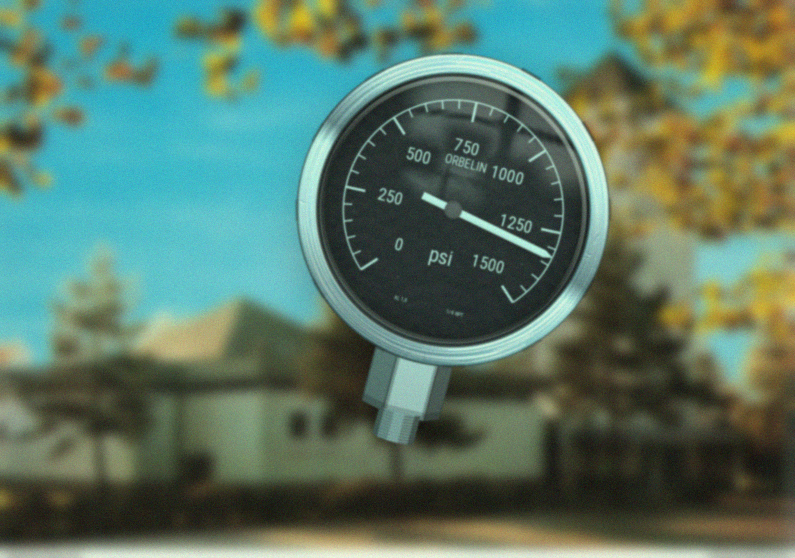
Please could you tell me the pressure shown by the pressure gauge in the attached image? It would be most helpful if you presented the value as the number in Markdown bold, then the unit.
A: **1325** psi
